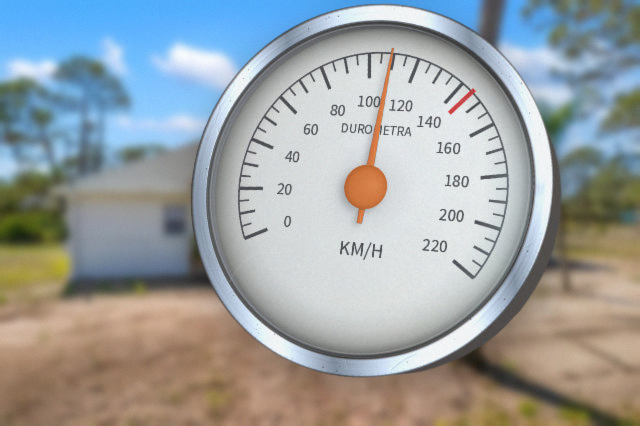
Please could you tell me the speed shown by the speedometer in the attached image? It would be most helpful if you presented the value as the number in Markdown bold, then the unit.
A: **110** km/h
